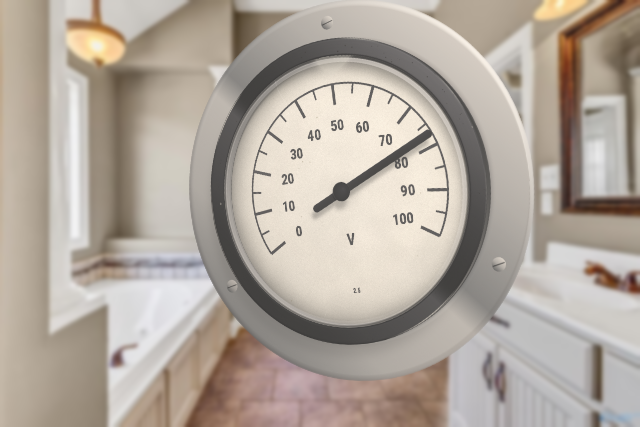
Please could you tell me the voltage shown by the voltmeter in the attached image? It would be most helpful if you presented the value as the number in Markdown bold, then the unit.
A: **77.5** V
